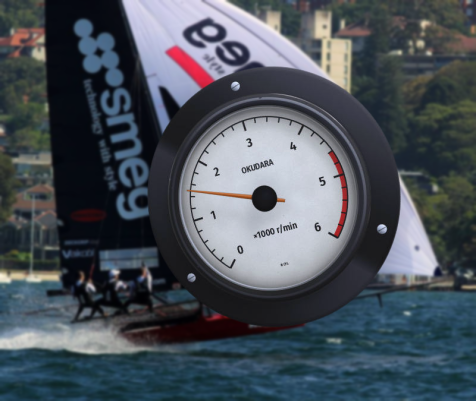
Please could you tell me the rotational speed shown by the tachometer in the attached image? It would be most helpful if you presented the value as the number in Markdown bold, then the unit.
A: **1500** rpm
